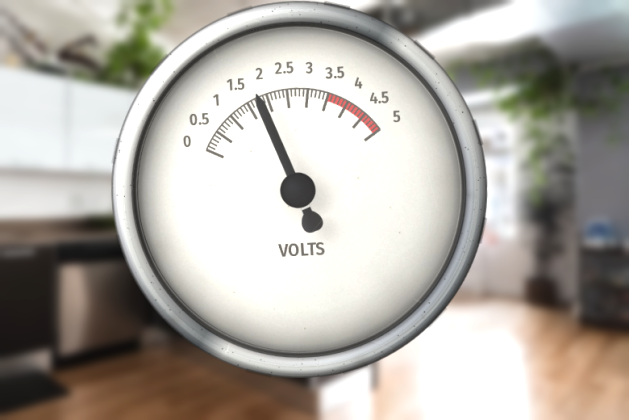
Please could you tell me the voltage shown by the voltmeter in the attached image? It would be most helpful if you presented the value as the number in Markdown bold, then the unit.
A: **1.8** V
